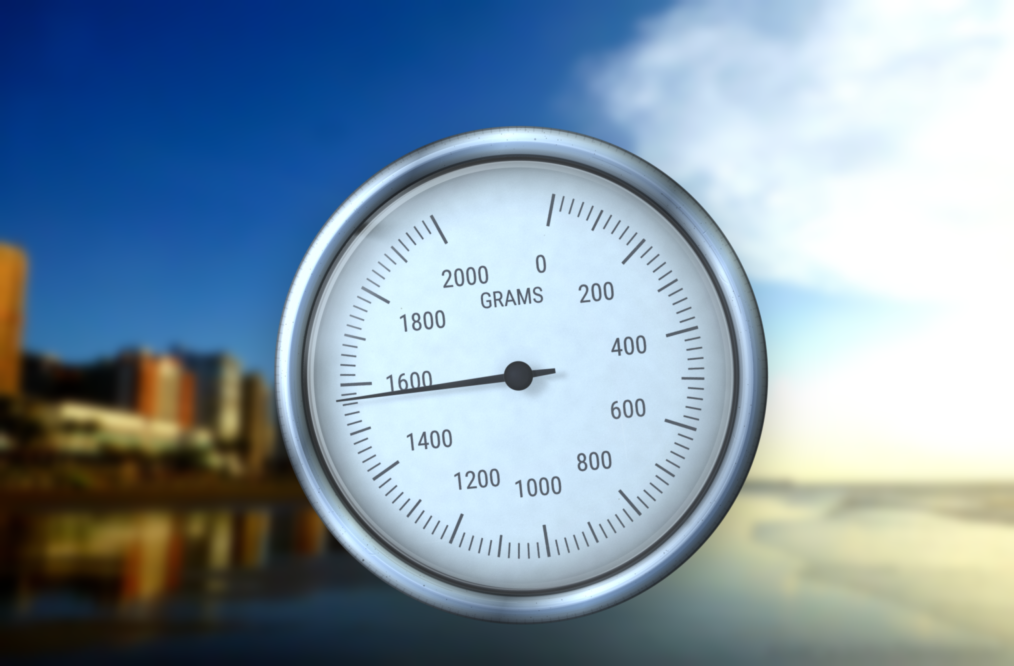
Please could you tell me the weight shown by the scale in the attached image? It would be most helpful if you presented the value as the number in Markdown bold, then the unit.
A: **1570** g
